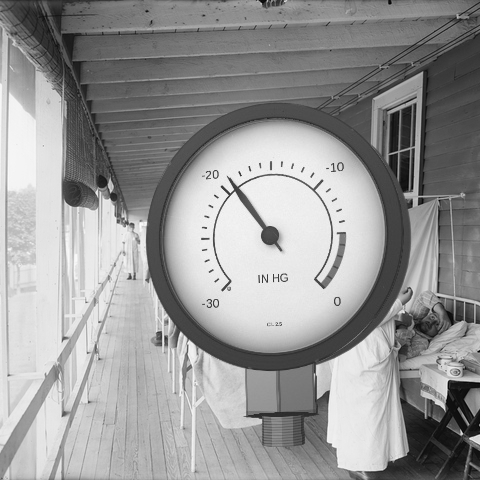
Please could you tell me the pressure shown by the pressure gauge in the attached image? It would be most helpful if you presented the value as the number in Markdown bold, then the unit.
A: **-19** inHg
